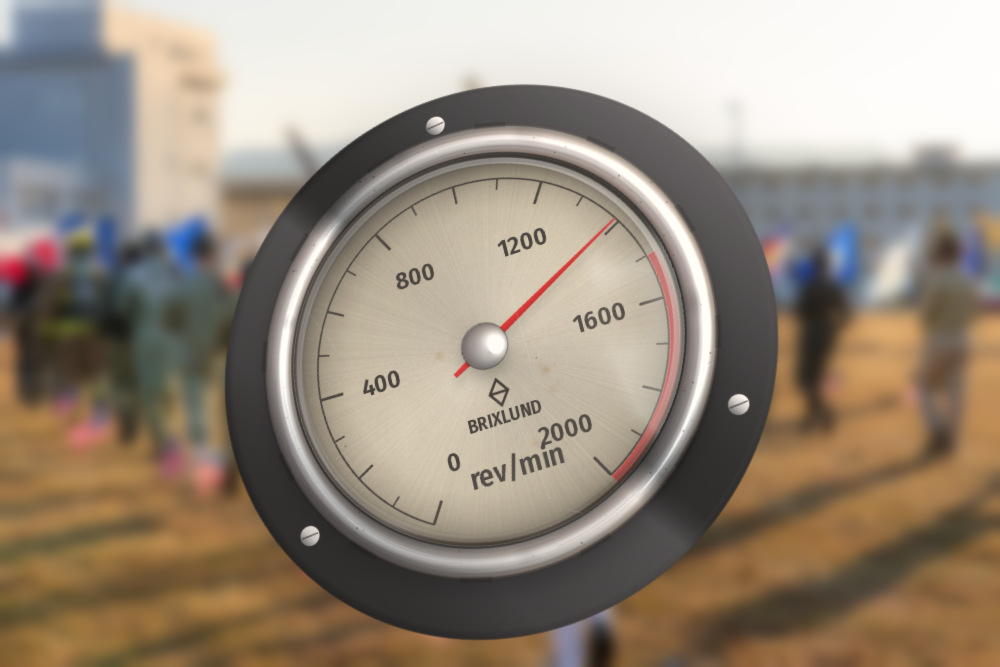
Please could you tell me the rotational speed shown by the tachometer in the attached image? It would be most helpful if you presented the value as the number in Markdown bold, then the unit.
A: **1400** rpm
